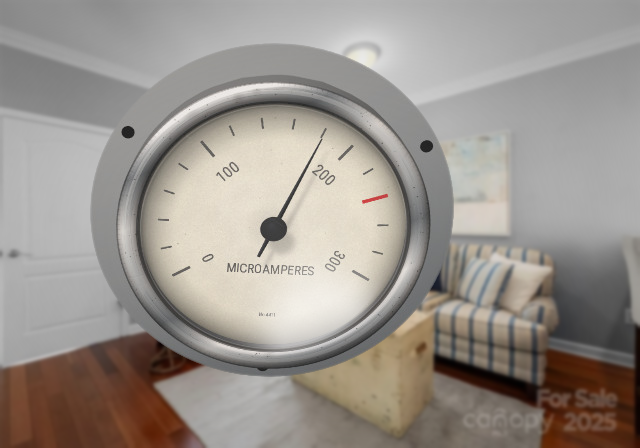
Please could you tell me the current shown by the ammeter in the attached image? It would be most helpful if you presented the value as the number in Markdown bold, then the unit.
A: **180** µA
